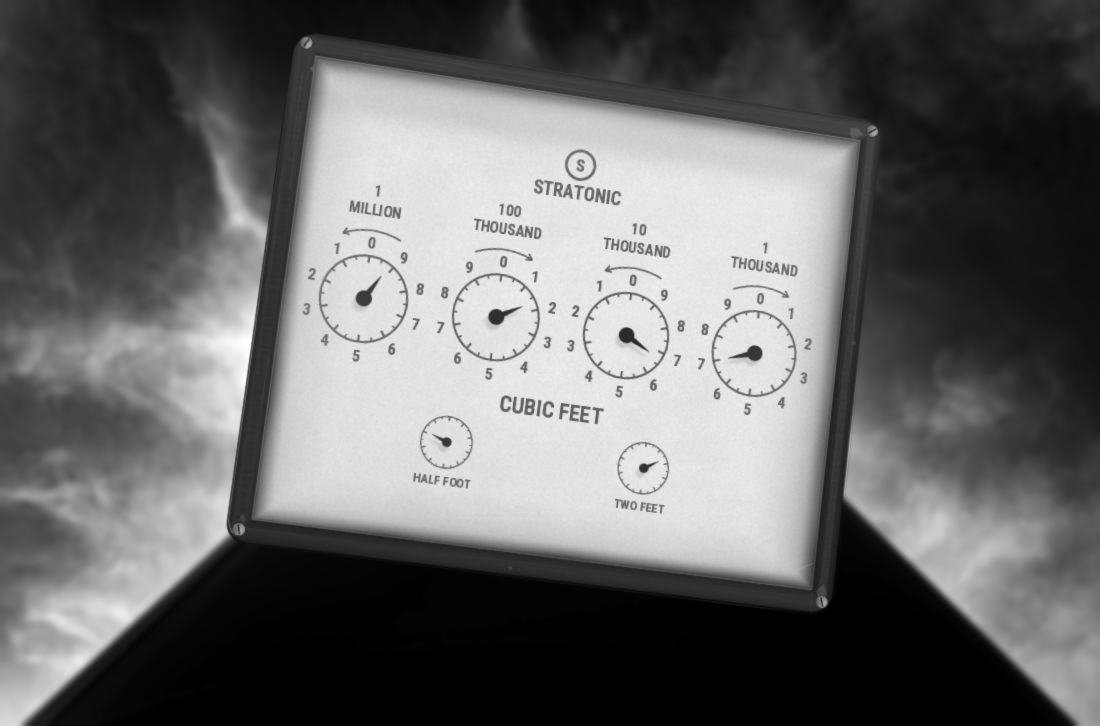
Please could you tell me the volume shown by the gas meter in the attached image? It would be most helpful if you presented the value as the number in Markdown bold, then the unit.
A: **916700** ft³
